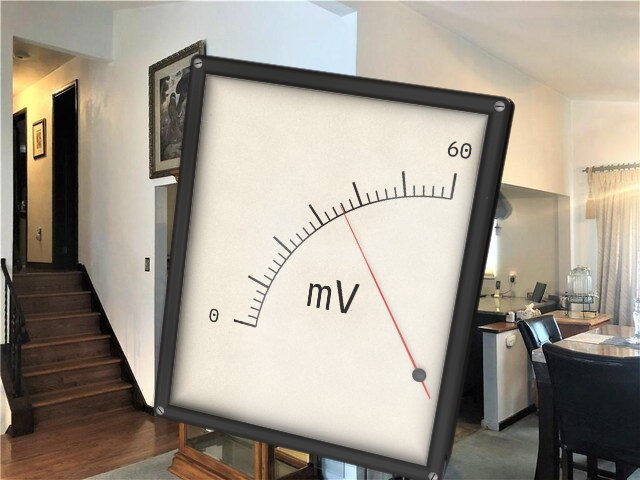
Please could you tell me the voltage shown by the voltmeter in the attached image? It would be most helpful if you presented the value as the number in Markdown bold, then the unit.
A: **36** mV
